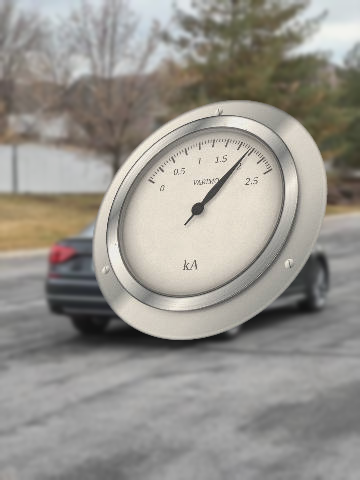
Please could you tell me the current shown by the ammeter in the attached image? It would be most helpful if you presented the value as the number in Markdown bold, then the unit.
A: **2** kA
